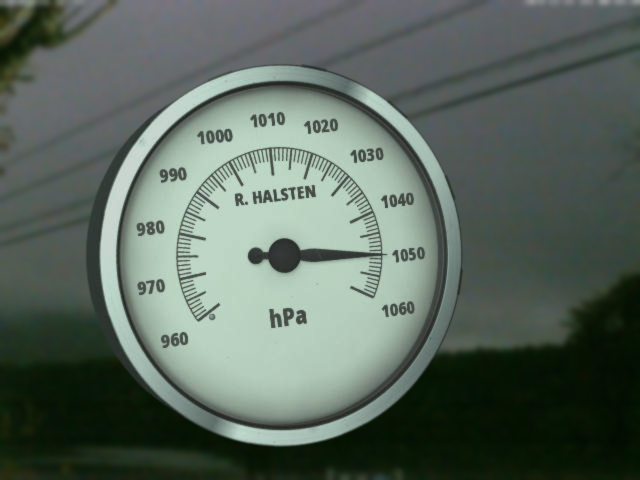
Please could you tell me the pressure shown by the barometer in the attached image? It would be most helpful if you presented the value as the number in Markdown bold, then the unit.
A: **1050** hPa
